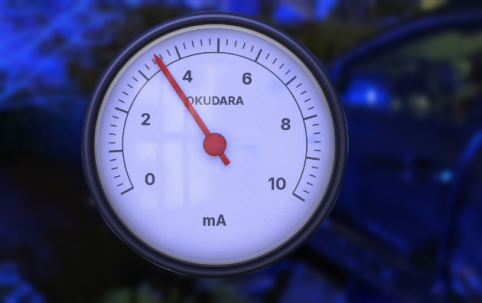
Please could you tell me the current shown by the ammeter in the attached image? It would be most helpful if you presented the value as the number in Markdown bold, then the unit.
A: **3.5** mA
